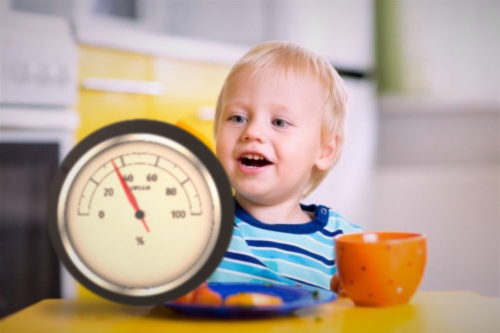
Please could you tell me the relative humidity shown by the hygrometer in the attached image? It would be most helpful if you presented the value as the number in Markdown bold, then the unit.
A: **35** %
